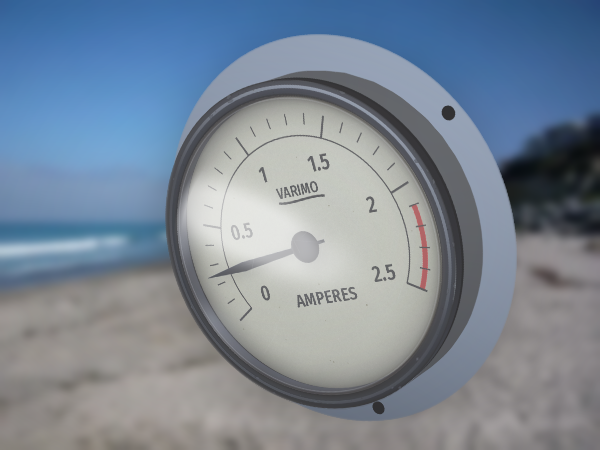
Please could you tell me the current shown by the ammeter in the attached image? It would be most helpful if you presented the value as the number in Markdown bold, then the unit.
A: **0.25** A
